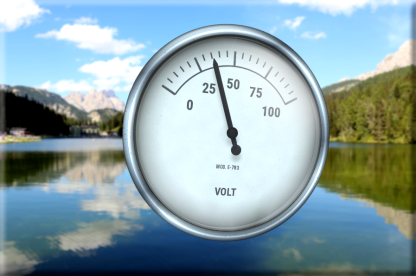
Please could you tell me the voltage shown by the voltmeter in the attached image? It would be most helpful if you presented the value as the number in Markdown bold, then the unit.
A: **35** V
